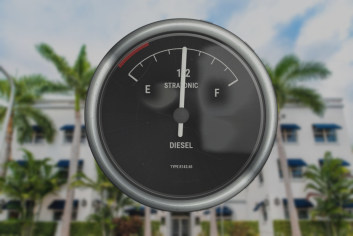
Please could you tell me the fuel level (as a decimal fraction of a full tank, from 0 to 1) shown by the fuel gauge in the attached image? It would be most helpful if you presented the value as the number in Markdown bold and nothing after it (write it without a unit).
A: **0.5**
